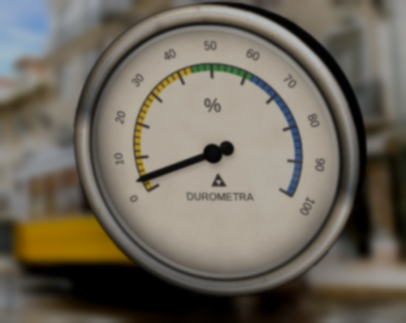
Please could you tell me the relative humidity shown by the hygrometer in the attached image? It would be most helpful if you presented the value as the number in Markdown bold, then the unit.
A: **4** %
